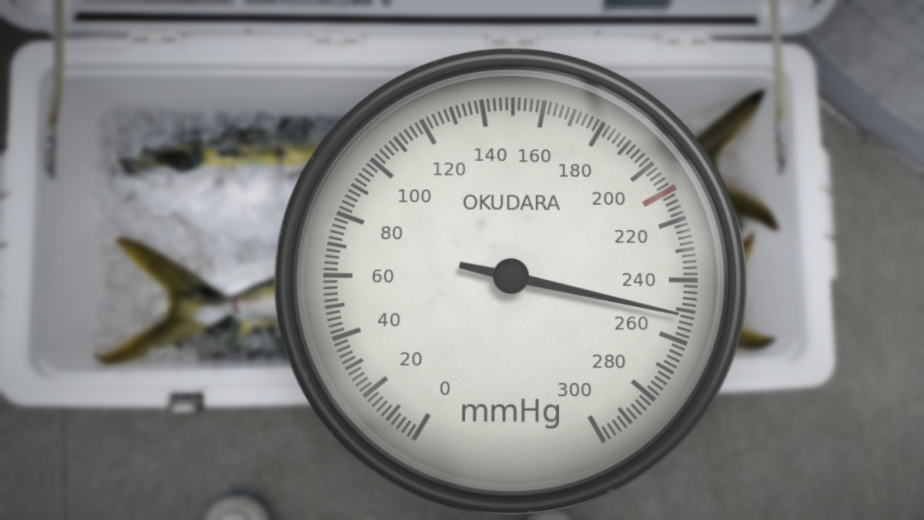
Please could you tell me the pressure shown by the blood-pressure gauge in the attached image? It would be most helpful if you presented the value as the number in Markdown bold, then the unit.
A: **252** mmHg
